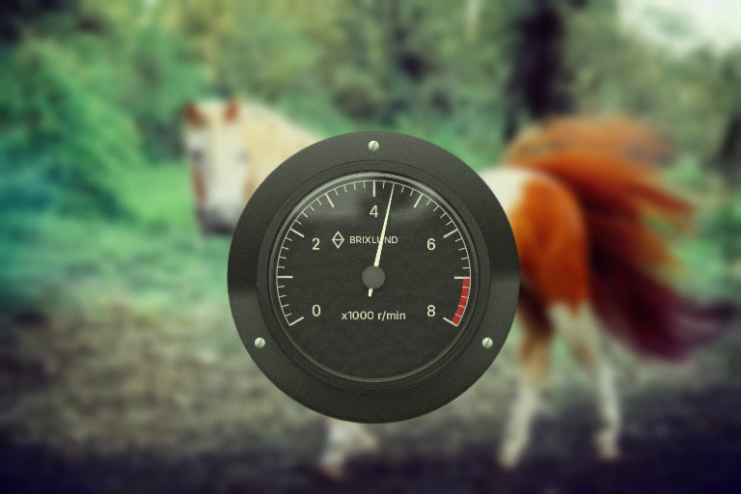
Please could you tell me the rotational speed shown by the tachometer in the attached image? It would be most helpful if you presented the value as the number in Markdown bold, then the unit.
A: **4400** rpm
